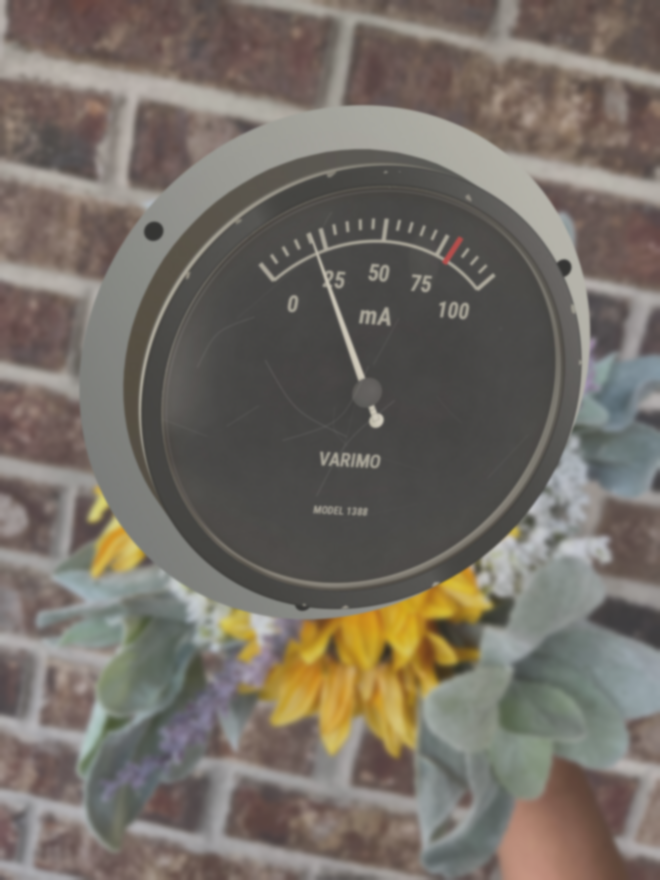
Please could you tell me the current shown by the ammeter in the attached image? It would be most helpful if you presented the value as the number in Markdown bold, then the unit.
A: **20** mA
